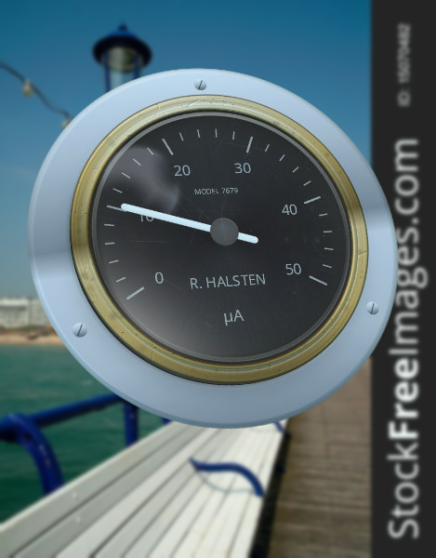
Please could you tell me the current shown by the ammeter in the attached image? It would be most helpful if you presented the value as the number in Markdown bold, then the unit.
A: **10** µA
